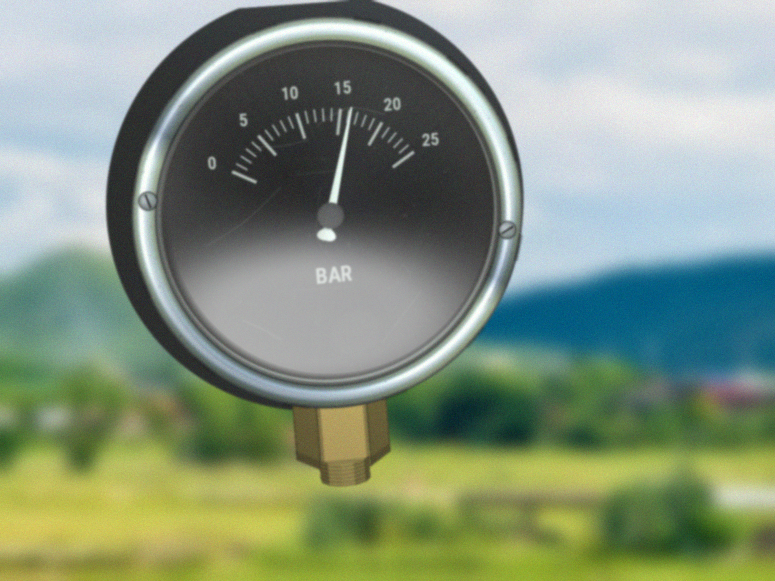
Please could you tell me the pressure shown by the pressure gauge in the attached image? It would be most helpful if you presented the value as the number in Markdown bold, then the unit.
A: **16** bar
